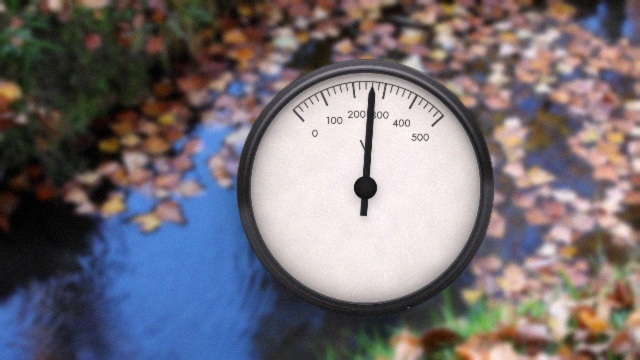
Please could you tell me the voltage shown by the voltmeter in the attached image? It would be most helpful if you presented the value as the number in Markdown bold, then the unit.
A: **260** V
